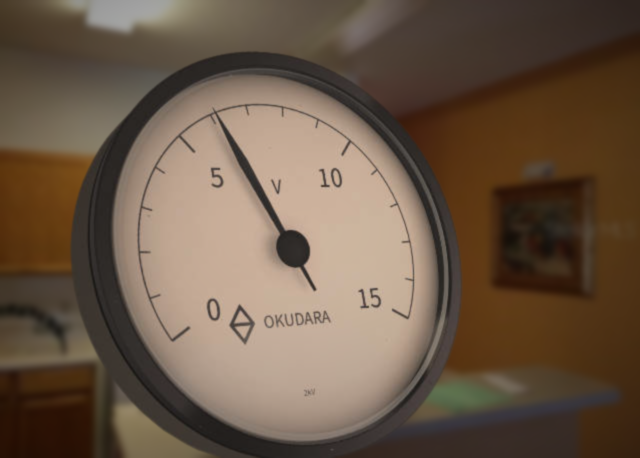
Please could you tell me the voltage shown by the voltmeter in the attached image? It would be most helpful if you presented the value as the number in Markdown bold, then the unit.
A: **6** V
